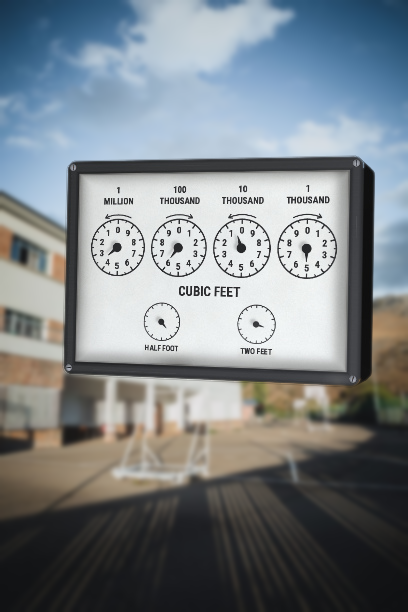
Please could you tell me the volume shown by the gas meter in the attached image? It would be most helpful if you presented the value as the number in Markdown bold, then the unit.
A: **360500** ft³
